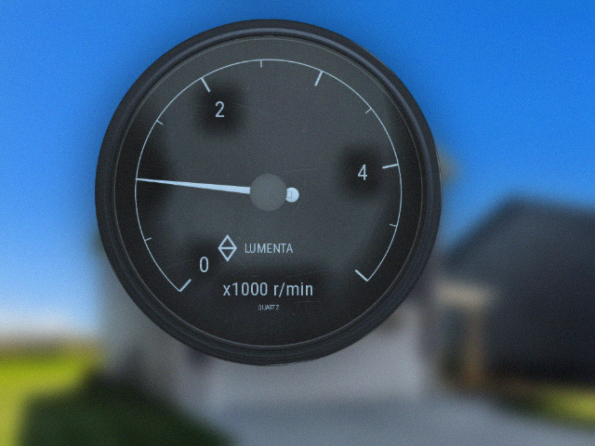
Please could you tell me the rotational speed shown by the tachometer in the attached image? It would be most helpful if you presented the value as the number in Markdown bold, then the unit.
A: **1000** rpm
